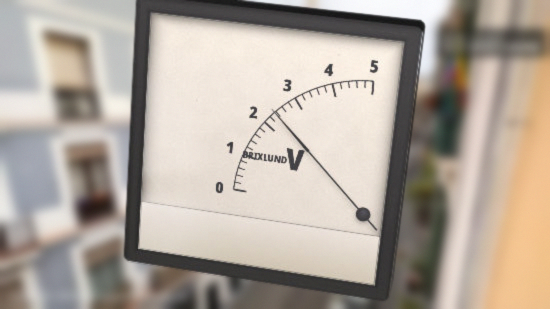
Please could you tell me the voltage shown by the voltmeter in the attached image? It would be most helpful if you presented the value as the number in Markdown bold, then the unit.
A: **2.4** V
